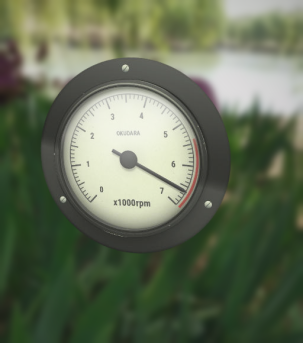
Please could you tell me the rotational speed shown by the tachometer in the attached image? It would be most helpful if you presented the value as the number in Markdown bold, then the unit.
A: **6600** rpm
